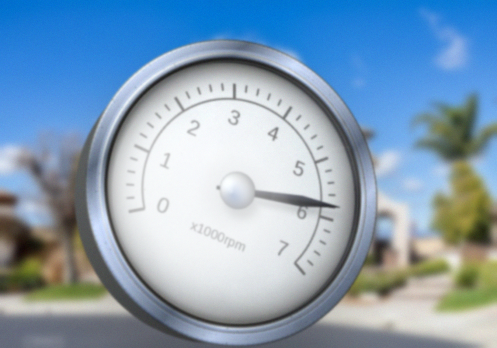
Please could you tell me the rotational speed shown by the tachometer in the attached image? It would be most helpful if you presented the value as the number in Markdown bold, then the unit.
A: **5800** rpm
